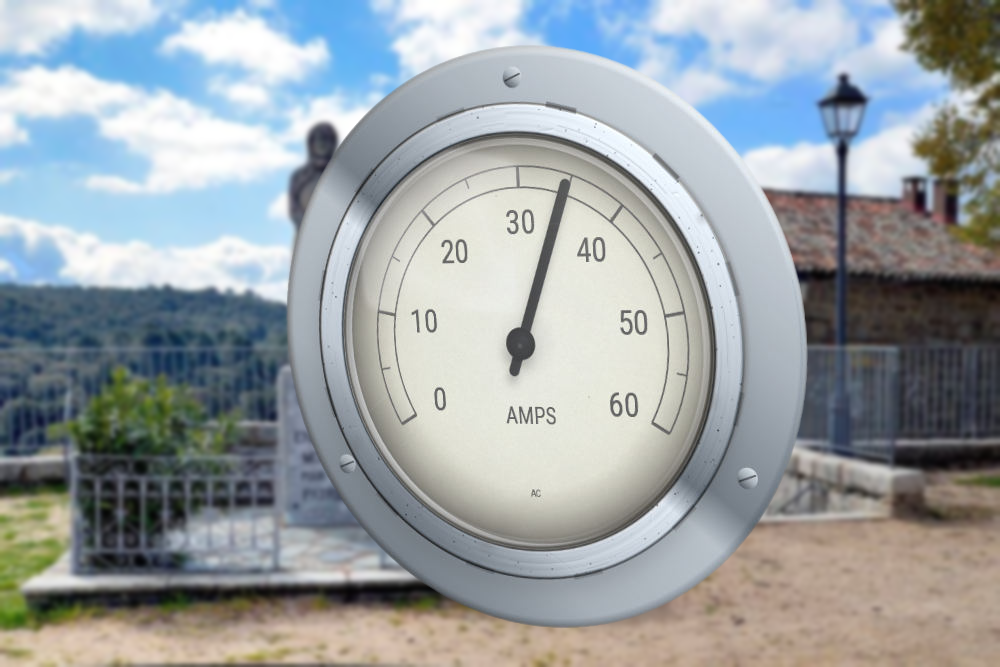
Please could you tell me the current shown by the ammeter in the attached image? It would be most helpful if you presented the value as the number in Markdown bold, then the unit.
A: **35** A
